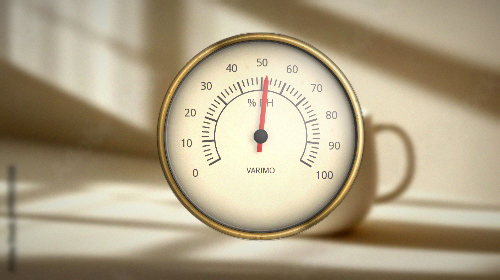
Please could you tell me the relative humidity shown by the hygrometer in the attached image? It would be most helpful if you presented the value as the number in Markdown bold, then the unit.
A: **52** %
